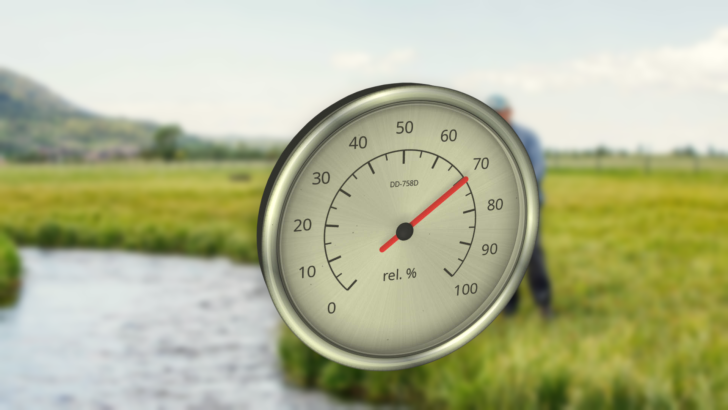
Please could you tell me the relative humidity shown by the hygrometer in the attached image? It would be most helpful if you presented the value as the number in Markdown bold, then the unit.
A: **70** %
